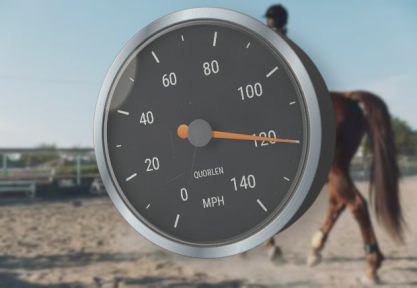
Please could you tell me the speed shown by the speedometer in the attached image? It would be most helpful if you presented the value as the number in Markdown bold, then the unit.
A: **120** mph
